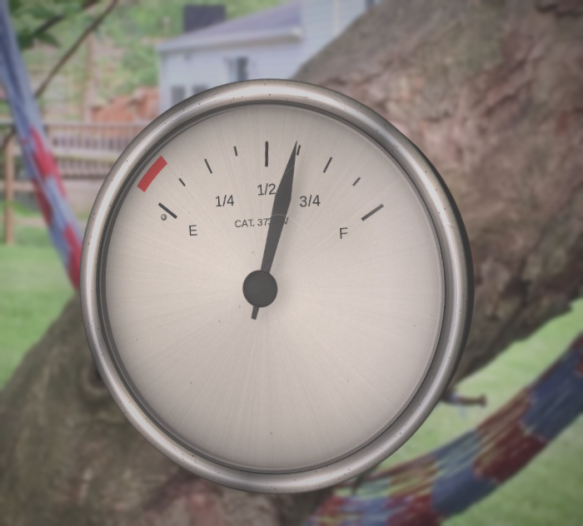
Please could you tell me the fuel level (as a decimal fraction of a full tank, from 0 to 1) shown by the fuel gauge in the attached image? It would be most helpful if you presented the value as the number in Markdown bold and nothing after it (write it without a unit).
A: **0.625**
